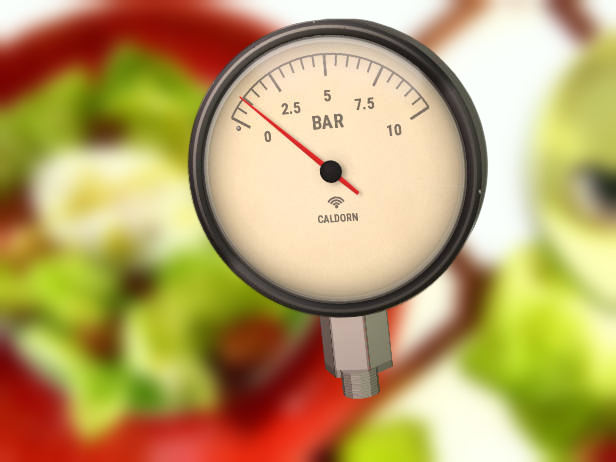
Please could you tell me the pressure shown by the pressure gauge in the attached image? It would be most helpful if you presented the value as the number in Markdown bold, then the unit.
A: **1** bar
